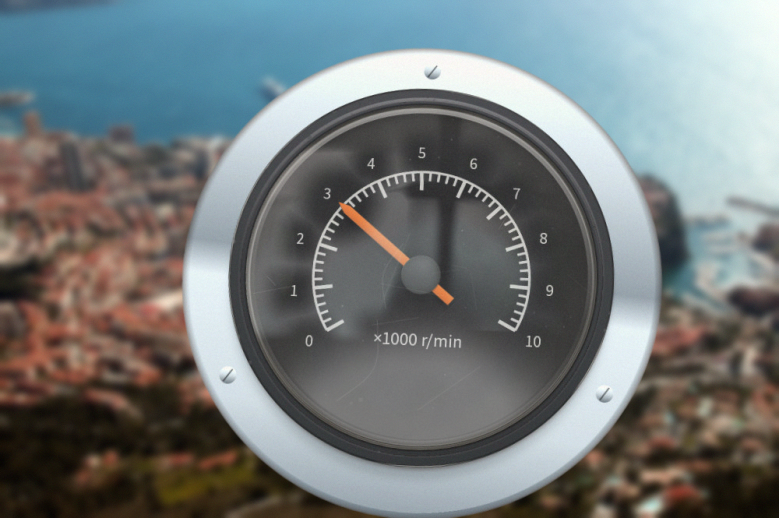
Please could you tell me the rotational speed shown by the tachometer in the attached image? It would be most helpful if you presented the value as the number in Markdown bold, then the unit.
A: **3000** rpm
